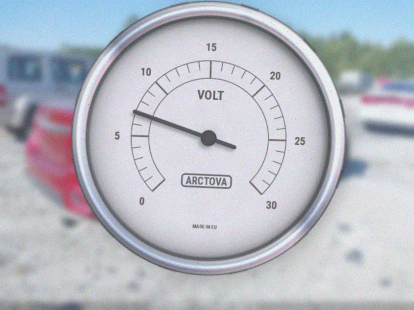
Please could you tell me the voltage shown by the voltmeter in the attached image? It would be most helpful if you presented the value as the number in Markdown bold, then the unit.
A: **7** V
